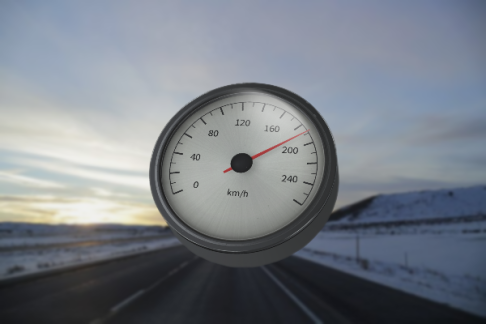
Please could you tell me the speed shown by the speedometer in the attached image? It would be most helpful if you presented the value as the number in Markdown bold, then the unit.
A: **190** km/h
